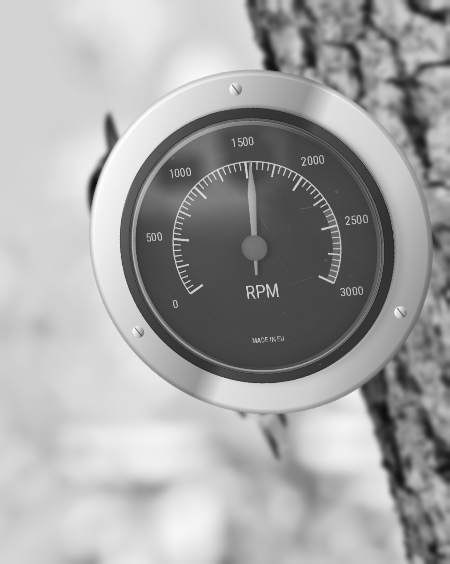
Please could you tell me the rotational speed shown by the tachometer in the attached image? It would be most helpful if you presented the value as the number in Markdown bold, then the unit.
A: **1550** rpm
